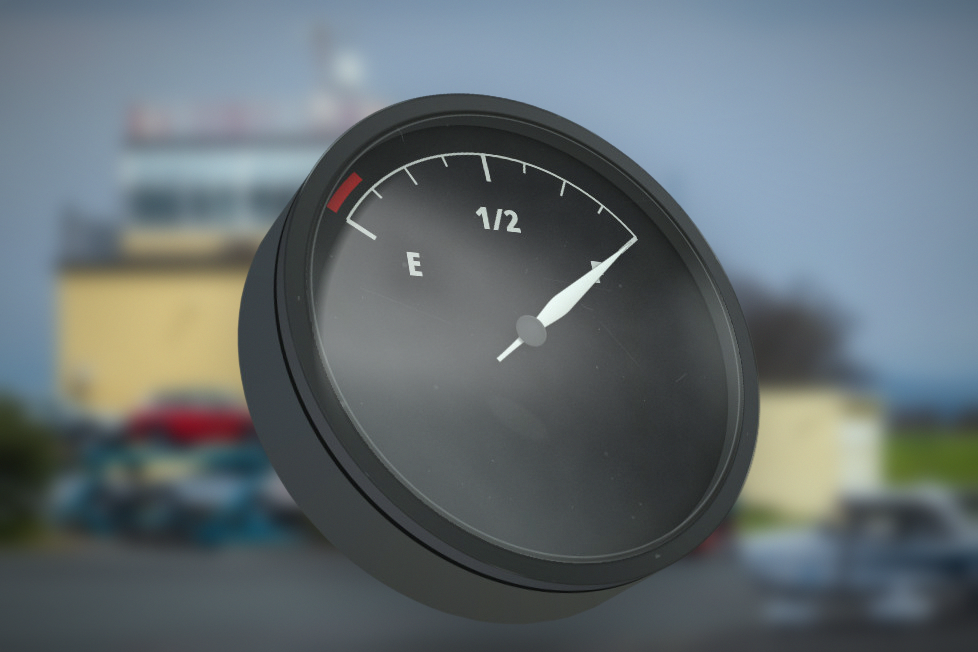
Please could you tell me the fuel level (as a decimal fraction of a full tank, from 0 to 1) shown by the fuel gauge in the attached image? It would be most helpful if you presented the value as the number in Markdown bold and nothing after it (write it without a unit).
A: **1**
